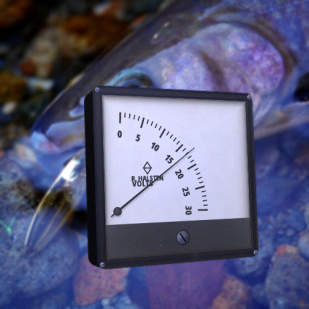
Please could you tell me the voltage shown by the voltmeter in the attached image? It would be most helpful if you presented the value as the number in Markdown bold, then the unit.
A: **17** V
